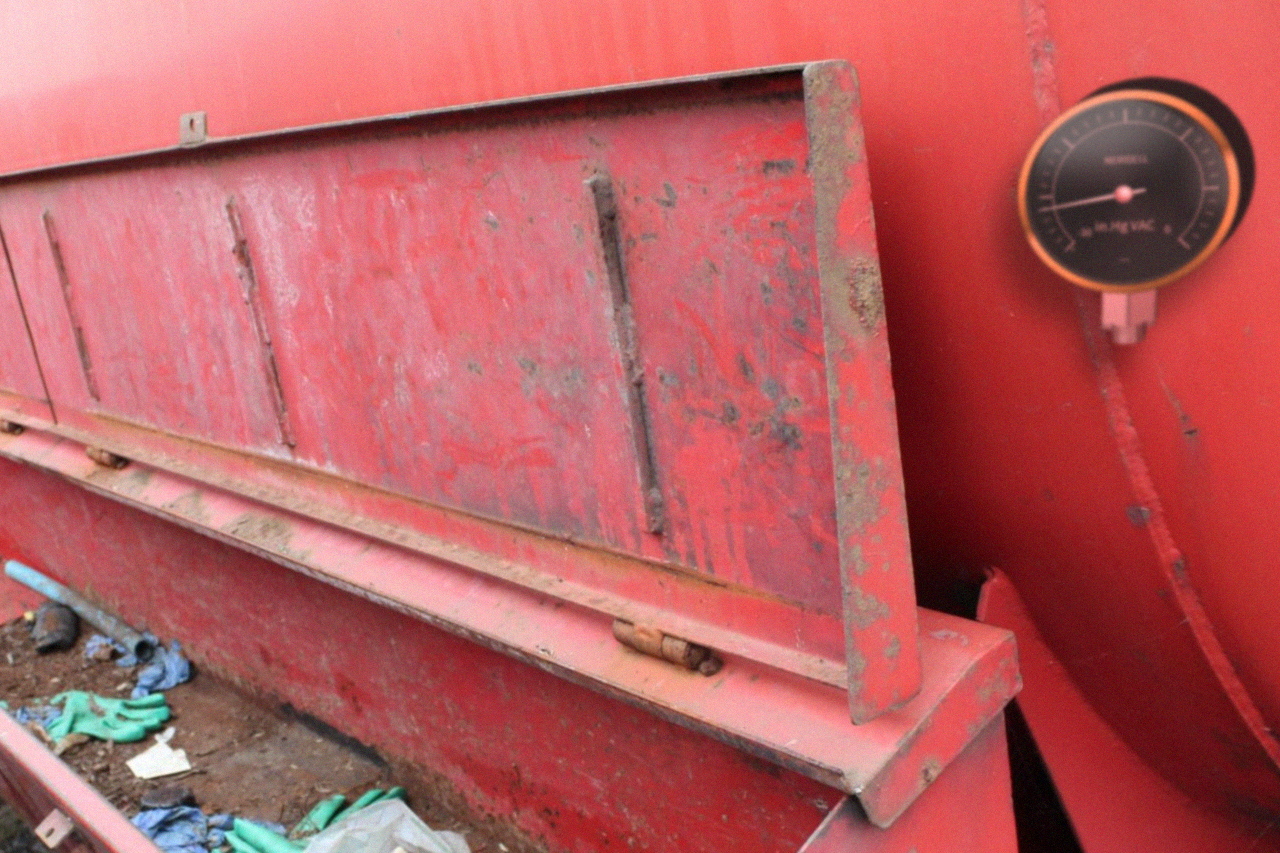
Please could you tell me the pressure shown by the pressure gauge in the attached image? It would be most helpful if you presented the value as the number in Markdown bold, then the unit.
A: **-26** inHg
